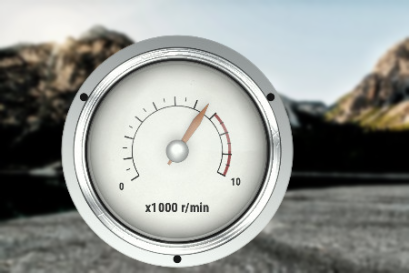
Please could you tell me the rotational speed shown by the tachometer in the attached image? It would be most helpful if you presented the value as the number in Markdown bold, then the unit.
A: **6500** rpm
